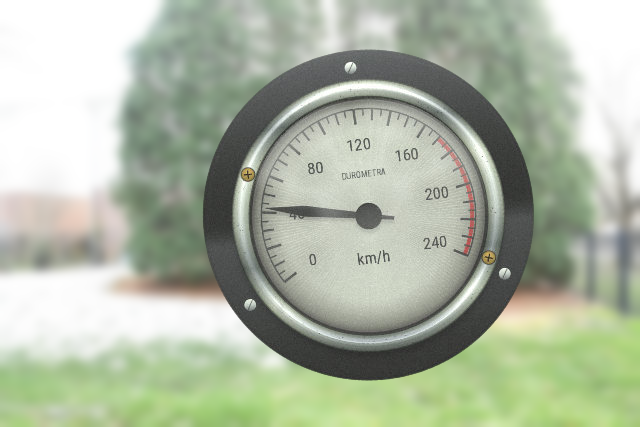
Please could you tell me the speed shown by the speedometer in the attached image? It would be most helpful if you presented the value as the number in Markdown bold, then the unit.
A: **42.5** km/h
